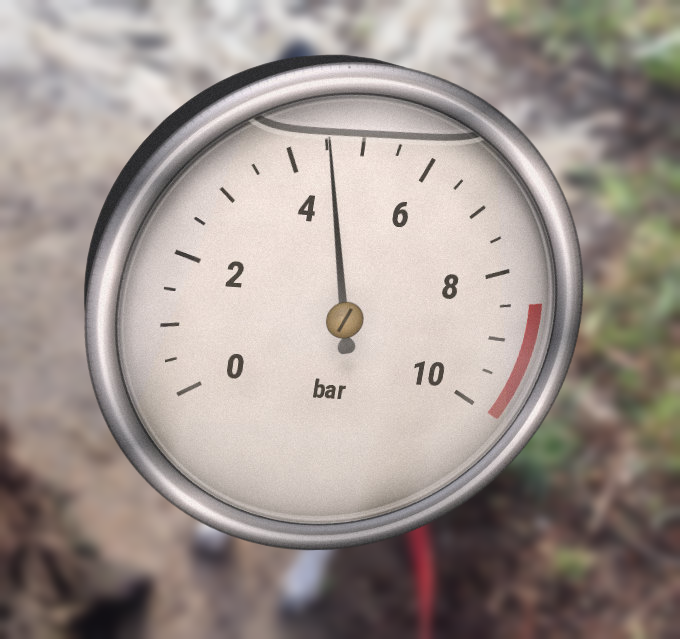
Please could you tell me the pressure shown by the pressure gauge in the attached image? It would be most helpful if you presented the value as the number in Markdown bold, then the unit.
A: **4.5** bar
